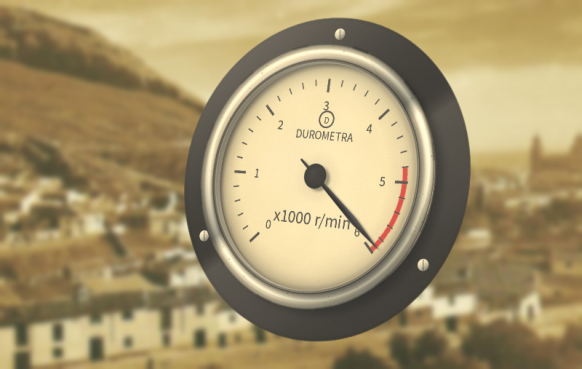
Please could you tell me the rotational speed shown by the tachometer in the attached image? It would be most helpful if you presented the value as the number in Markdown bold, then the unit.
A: **5900** rpm
